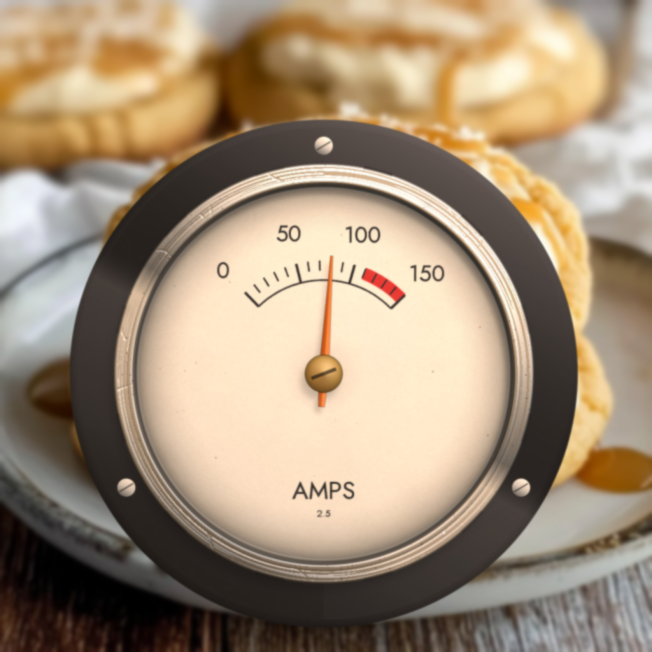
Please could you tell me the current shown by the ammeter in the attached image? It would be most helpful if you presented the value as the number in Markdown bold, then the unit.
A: **80** A
